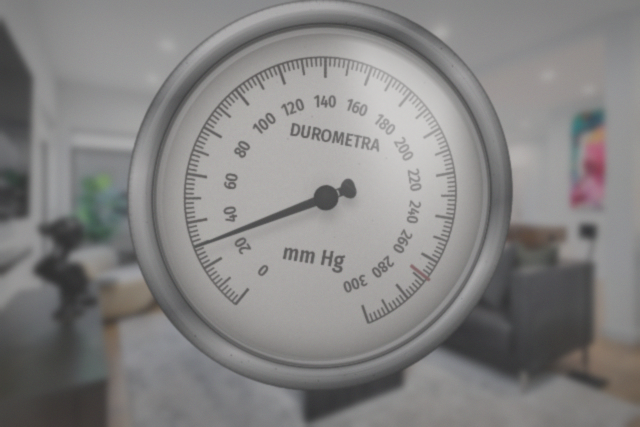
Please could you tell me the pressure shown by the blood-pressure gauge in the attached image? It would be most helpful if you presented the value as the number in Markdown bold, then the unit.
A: **30** mmHg
